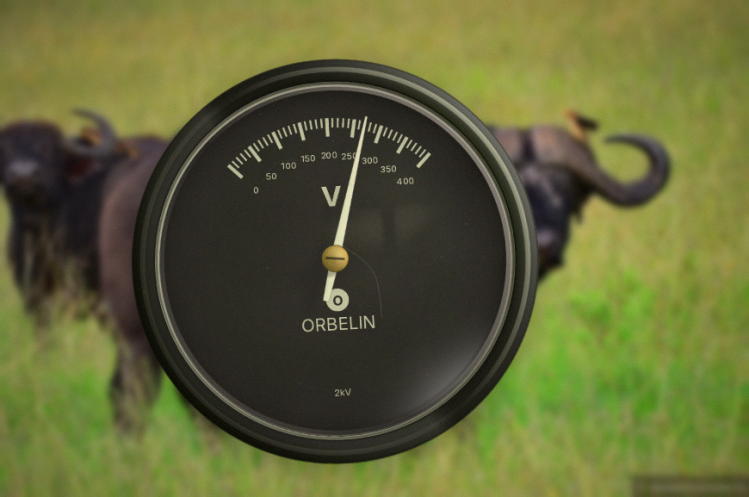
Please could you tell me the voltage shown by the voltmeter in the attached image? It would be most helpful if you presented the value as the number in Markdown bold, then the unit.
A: **270** V
